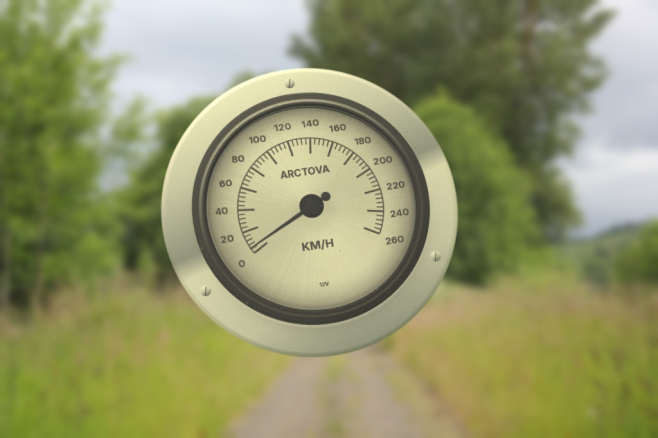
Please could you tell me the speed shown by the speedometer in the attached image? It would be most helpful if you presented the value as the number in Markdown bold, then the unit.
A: **4** km/h
